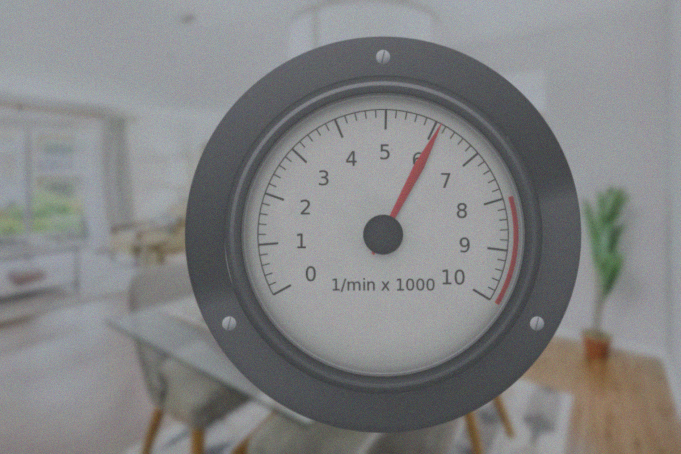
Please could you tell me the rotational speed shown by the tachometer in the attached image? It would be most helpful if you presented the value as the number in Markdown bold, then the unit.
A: **6100** rpm
